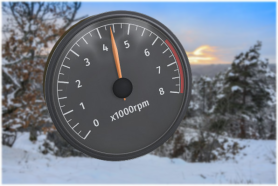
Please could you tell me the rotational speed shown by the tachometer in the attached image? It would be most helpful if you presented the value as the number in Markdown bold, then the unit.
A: **4375** rpm
